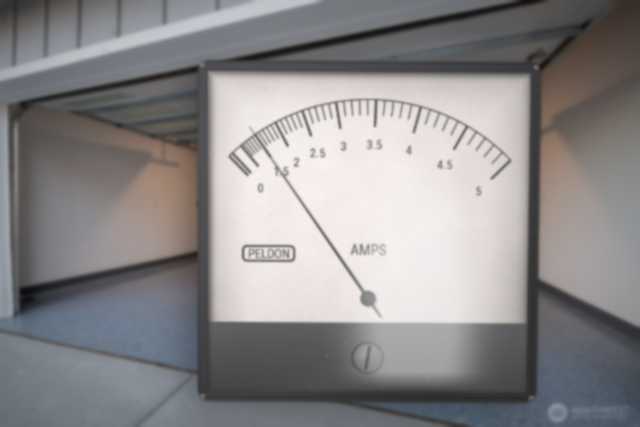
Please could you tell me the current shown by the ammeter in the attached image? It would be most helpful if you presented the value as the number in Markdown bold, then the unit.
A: **1.5** A
